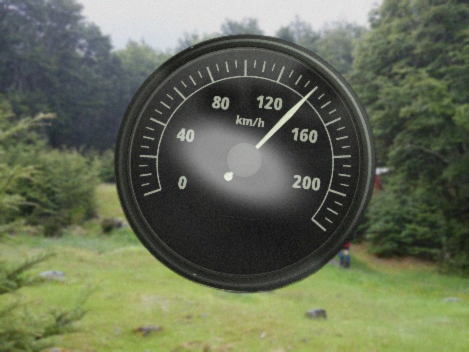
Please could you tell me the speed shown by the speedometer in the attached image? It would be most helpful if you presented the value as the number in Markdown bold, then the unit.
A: **140** km/h
